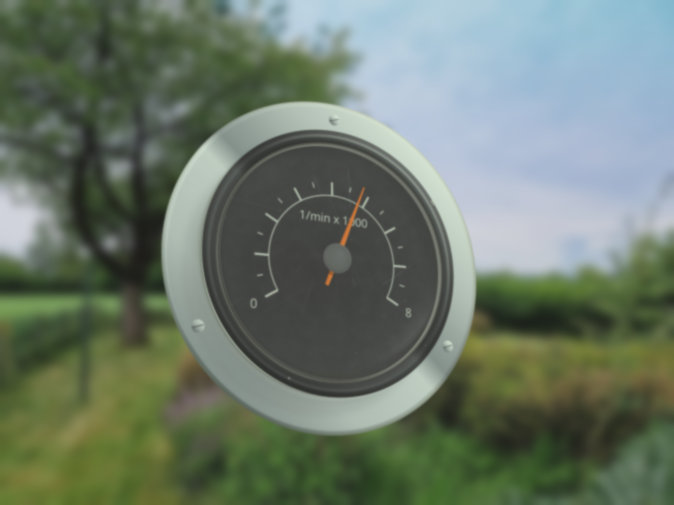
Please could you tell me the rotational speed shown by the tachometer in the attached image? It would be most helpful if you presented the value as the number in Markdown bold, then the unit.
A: **4750** rpm
